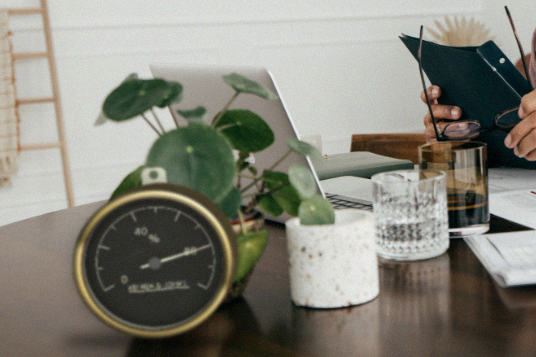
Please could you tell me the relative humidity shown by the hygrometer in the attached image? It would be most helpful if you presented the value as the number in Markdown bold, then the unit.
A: **80** %
